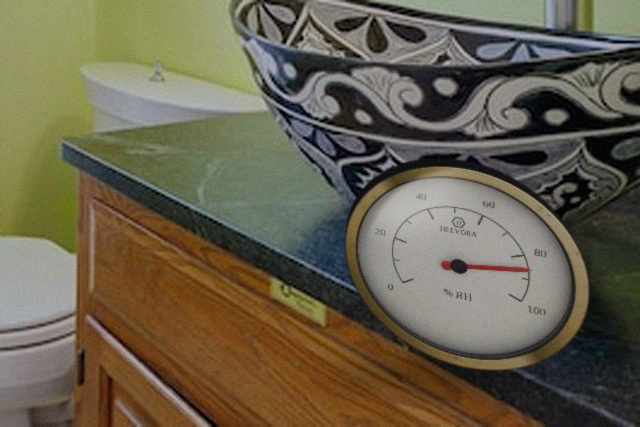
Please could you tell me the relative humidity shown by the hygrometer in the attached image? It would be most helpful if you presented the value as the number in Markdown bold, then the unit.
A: **85** %
